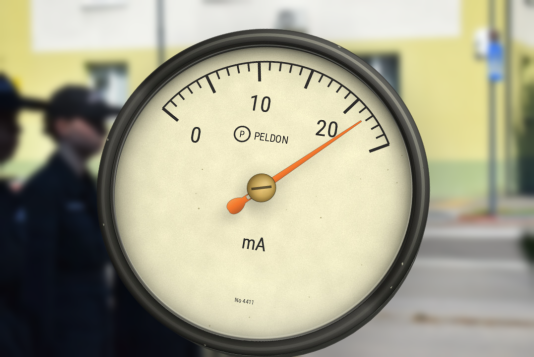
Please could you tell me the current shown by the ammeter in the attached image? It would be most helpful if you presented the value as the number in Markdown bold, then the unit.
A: **22** mA
